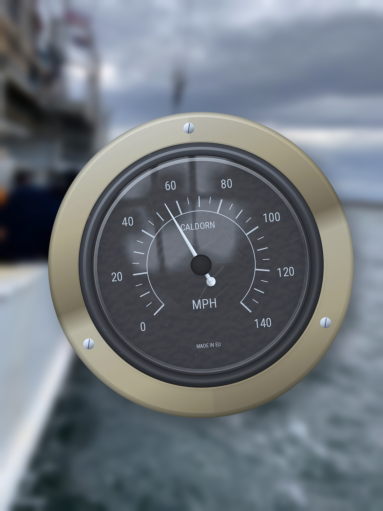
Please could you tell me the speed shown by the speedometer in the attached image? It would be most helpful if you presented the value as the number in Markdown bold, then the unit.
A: **55** mph
